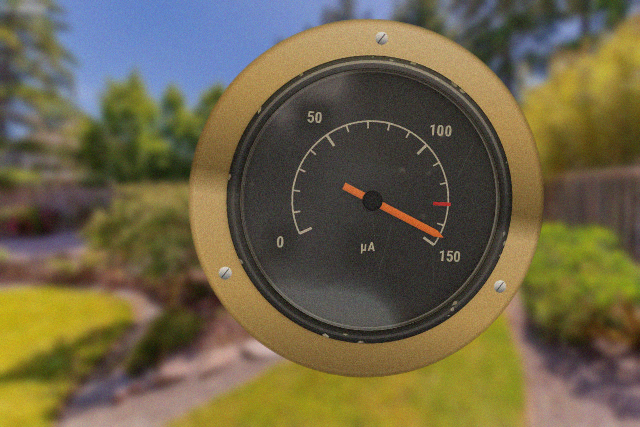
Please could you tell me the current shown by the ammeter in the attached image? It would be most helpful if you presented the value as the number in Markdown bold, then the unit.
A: **145** µA
